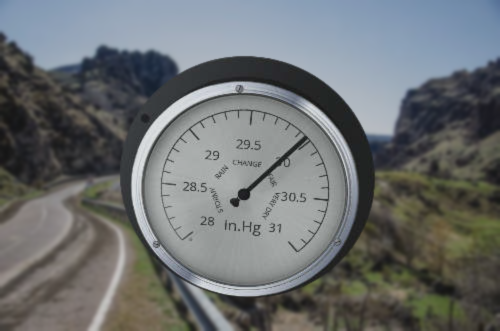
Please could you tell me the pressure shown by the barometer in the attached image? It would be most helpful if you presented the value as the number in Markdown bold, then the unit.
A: **29.95** inHg
